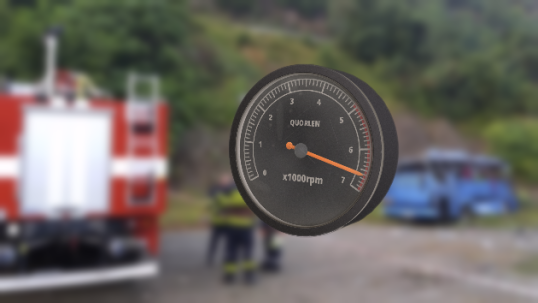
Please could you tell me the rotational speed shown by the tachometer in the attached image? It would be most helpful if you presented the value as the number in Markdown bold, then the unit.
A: **6600** rpm
